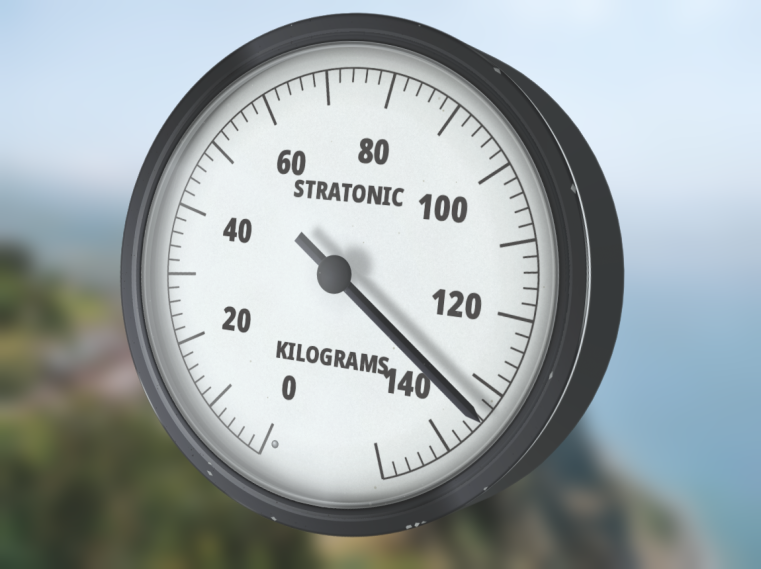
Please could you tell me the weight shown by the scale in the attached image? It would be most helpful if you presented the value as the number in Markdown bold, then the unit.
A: **134** kg
